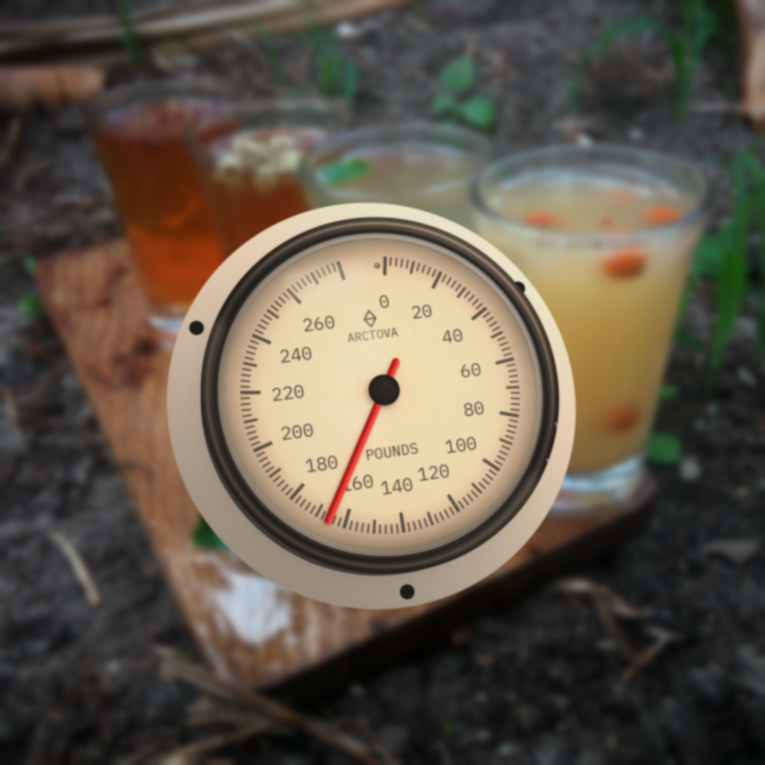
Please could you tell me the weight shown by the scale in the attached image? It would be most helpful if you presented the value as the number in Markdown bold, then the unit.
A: **166** lb
